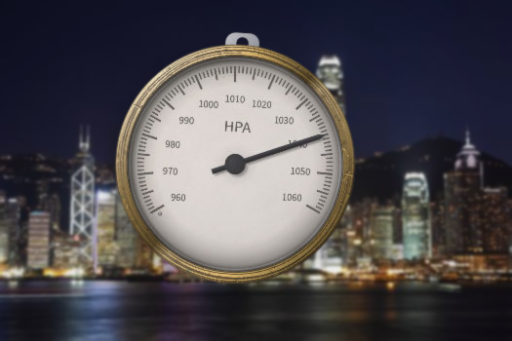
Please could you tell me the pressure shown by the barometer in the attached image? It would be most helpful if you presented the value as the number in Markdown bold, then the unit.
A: **1040** hPa
